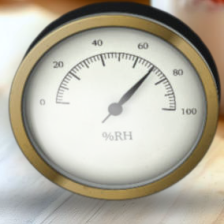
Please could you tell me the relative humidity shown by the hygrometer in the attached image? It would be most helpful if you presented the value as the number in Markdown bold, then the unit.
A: **70** %
